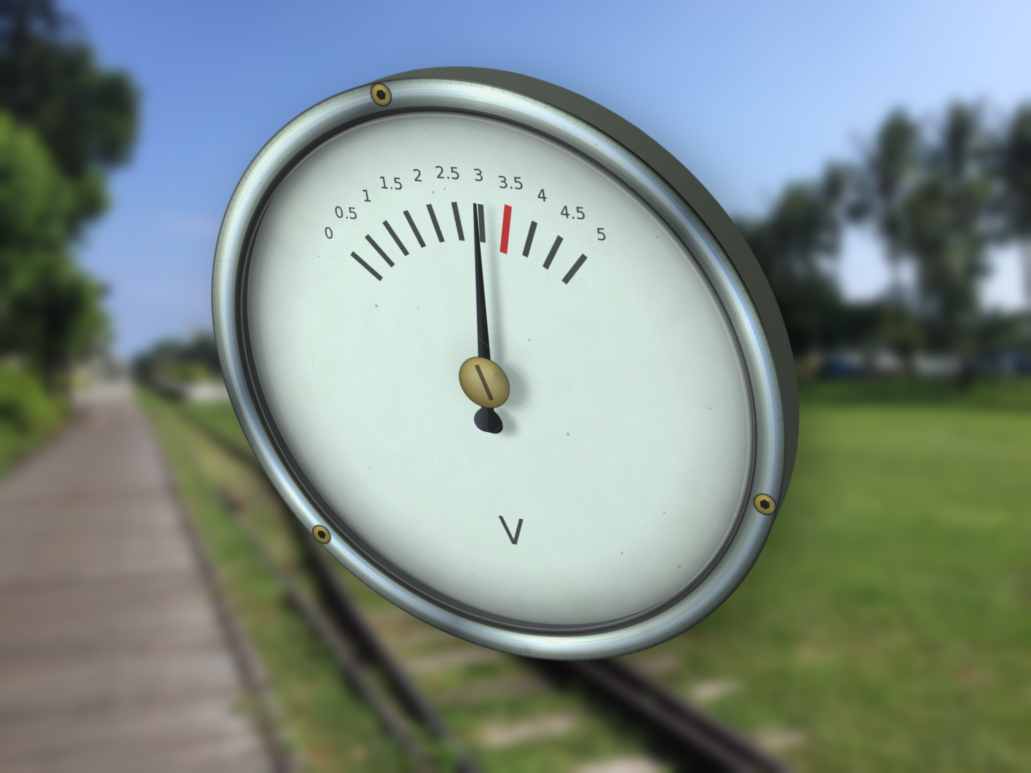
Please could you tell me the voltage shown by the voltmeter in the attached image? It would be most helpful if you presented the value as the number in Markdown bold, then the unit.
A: **3** V
